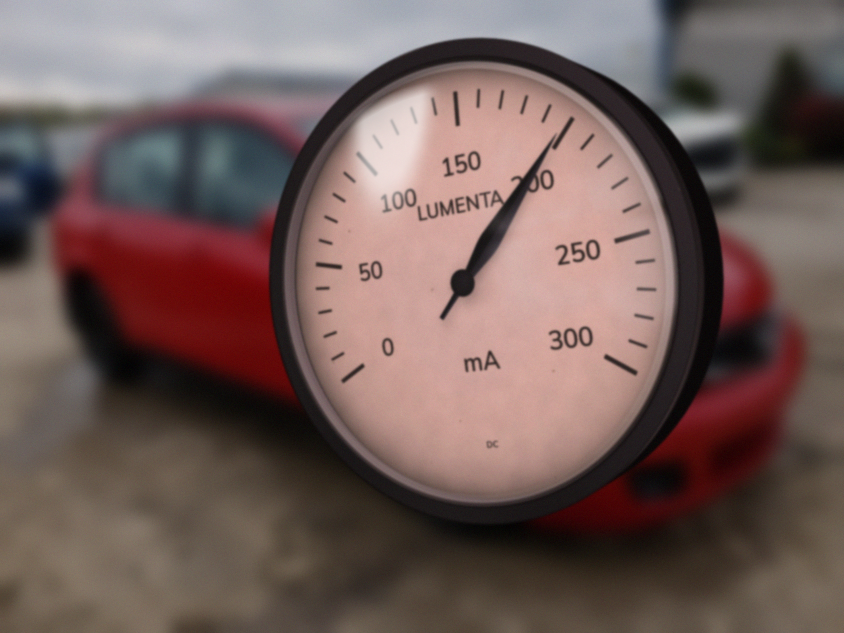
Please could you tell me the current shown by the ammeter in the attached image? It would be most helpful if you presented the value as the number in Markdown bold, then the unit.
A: **200** mA
